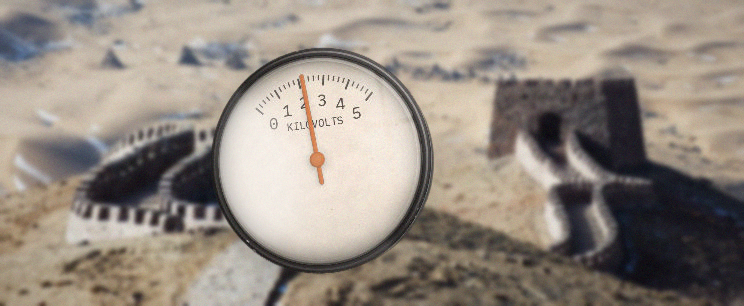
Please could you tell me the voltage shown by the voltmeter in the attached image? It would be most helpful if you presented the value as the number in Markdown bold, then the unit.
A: **2.2** kV
